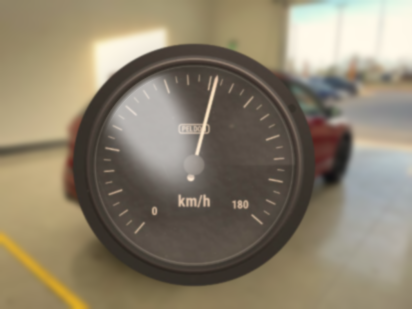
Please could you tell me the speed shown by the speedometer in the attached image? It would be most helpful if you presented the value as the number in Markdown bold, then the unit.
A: **102.5** km/h
